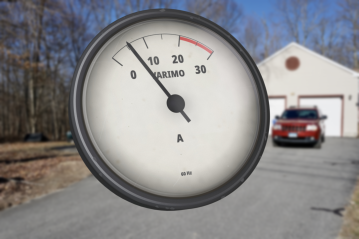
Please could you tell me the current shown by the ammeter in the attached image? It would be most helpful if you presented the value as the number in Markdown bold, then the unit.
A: **5** A
